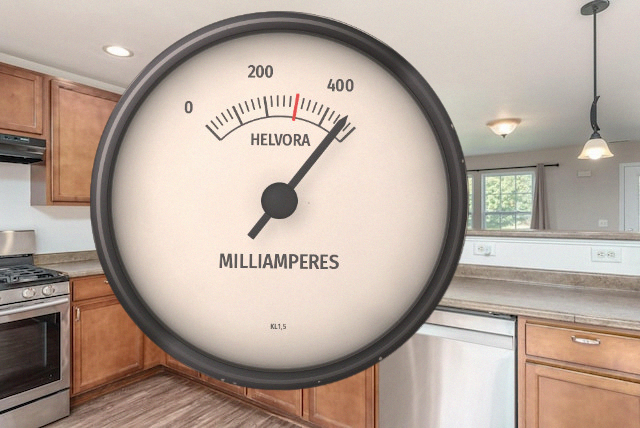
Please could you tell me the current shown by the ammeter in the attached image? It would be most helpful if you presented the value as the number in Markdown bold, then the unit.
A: **460** mA
